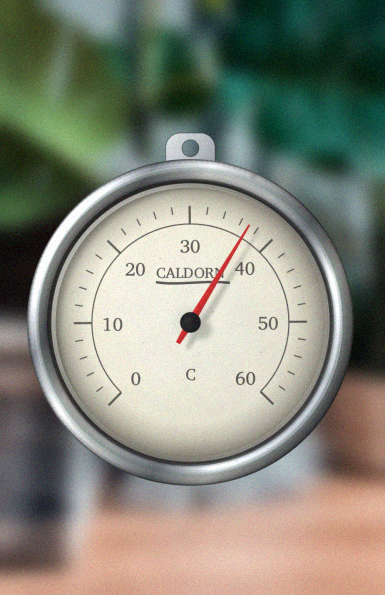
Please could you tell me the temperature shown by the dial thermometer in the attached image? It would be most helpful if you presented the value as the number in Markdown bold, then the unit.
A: **37** °C
